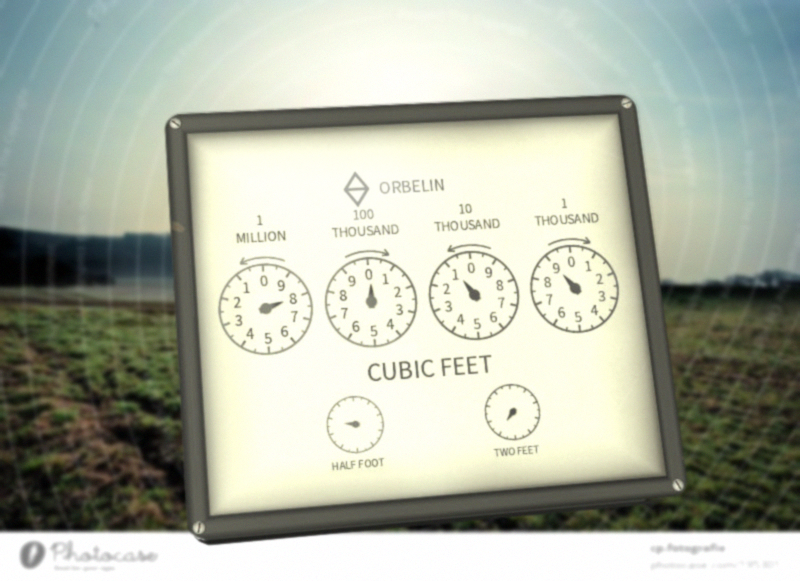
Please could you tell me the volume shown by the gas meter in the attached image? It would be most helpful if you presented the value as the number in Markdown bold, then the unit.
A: **800900** ft³
